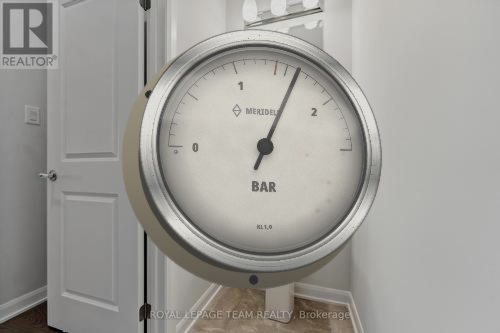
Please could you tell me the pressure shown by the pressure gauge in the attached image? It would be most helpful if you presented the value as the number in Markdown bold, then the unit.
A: **1.6** bar
